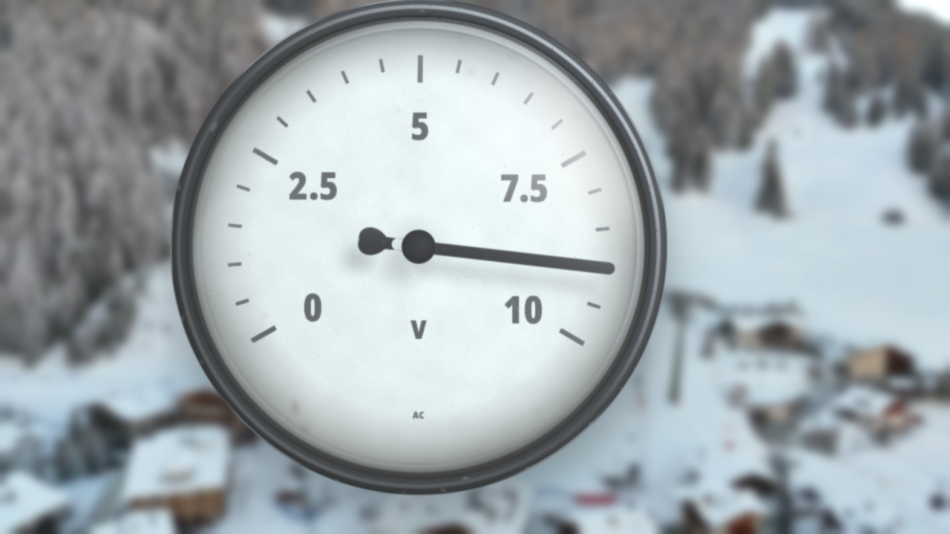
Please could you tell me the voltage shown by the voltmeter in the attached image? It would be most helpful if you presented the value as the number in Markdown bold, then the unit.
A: **9** V
